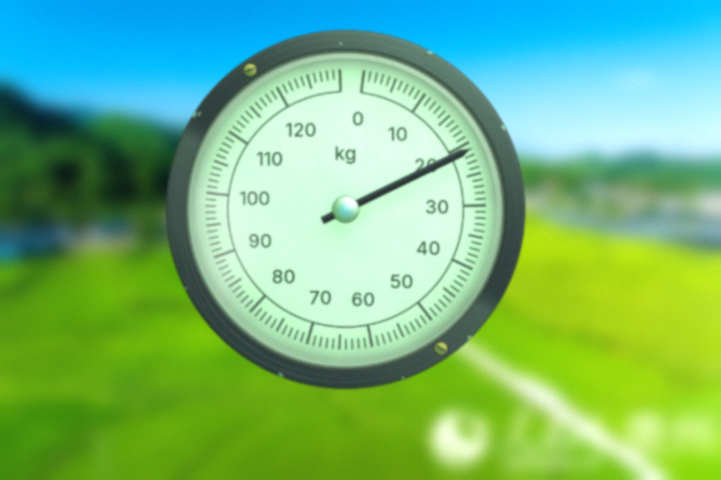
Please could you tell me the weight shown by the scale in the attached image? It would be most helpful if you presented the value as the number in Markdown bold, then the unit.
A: **21** kg
